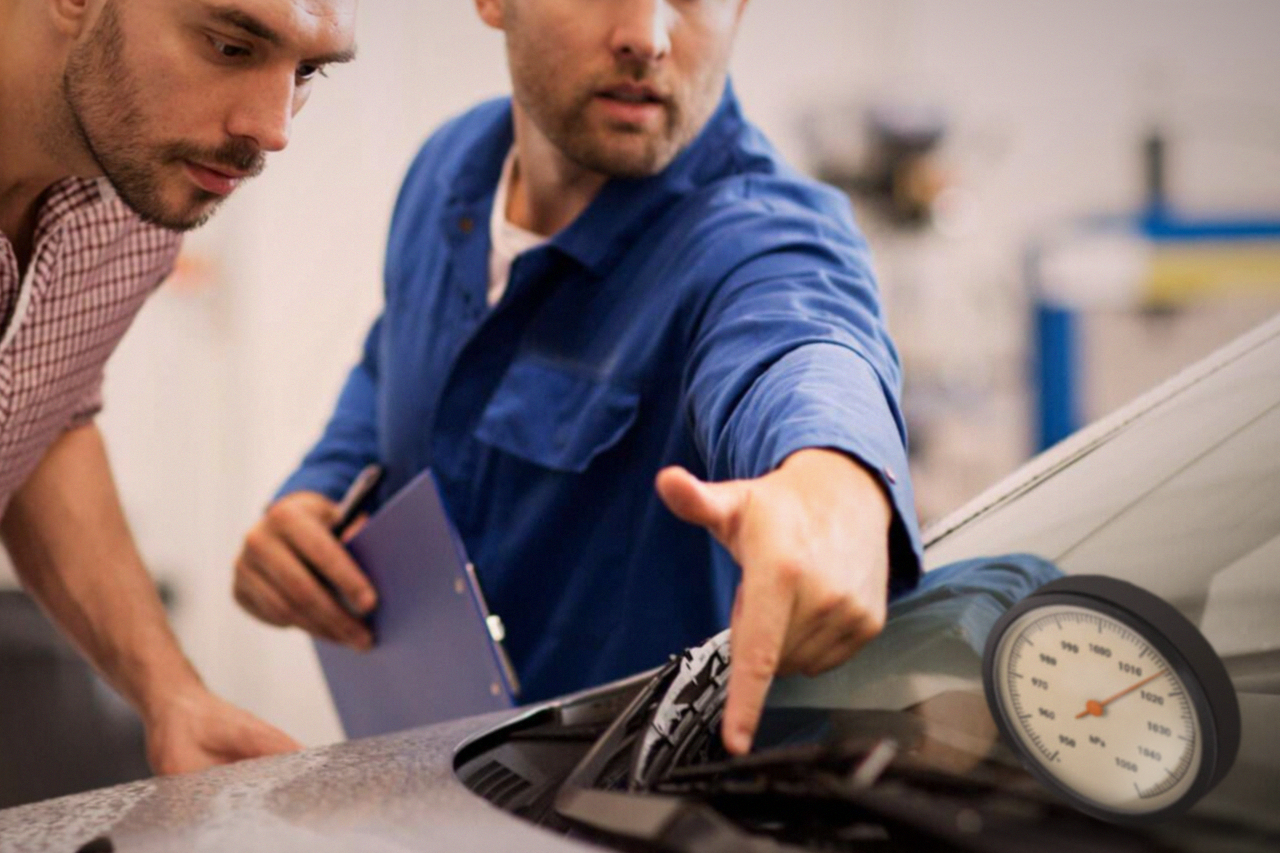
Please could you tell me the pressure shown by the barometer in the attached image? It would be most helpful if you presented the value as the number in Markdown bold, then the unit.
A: **1015** hPa
